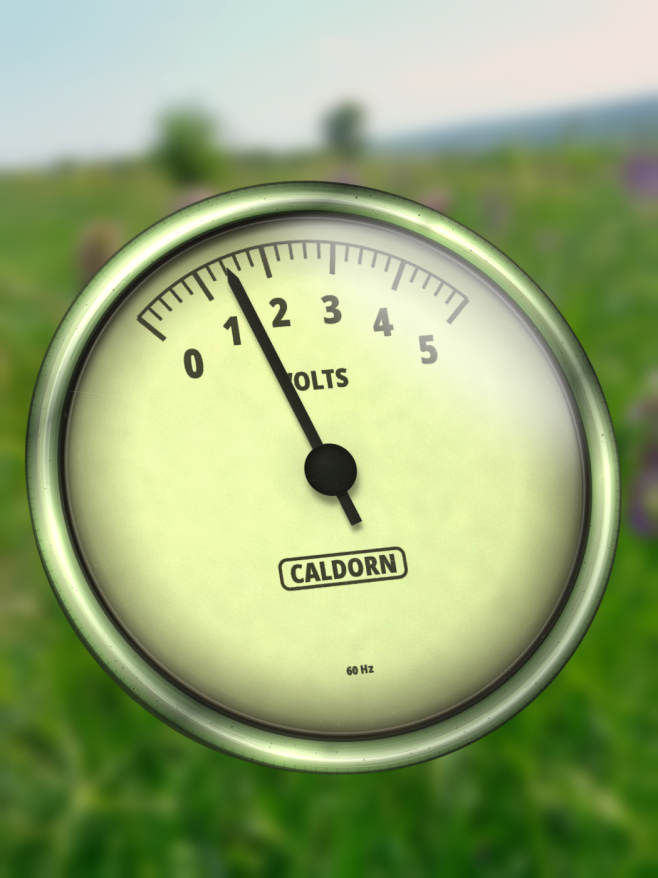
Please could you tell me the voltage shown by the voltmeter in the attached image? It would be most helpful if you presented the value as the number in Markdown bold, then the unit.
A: **1.4** V
